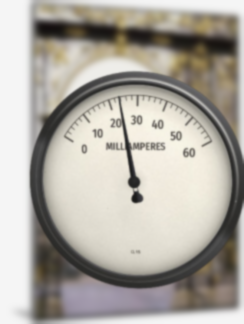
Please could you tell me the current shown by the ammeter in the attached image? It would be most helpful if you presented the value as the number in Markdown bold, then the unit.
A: **24** mA
